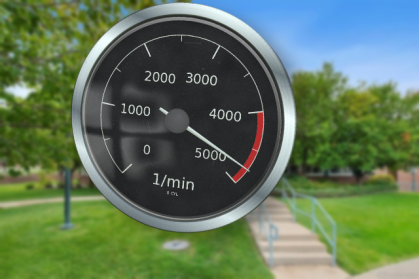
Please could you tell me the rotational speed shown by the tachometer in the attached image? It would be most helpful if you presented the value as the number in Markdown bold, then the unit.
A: **4750** rpm
